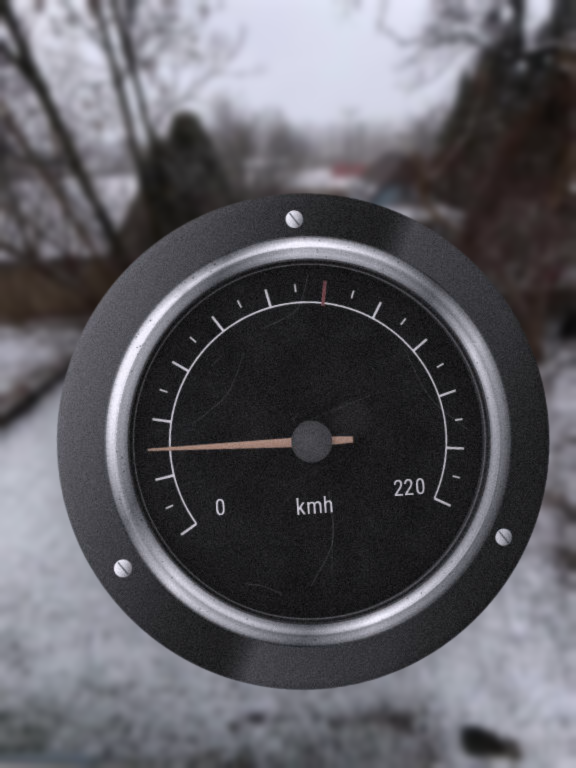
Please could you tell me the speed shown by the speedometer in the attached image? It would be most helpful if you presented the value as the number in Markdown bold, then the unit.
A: **30** km/h
